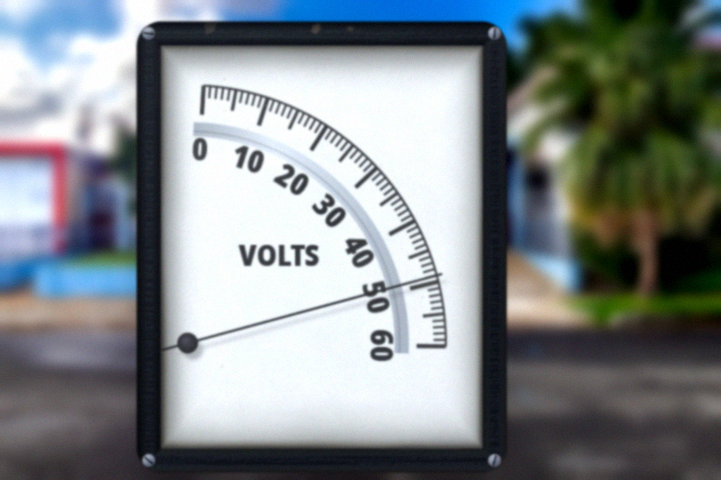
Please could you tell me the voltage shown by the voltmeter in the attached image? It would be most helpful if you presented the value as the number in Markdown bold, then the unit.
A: **49** V
